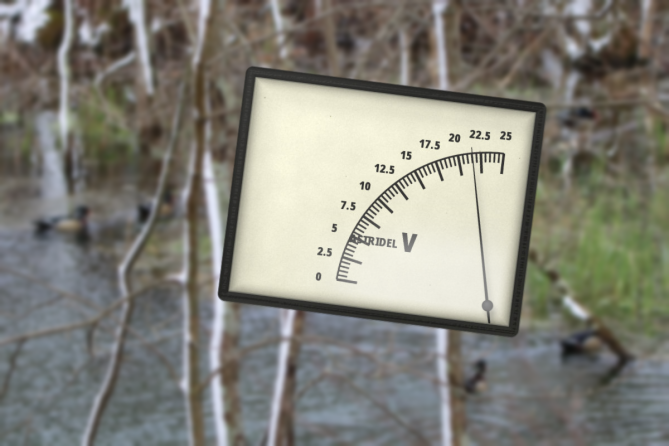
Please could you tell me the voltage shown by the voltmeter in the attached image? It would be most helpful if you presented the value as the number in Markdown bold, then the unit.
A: **21.5** V
